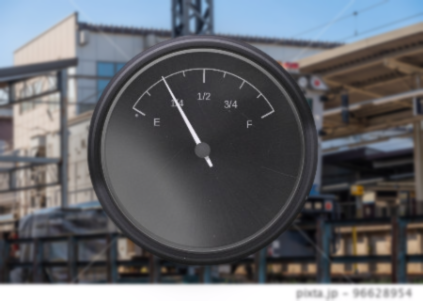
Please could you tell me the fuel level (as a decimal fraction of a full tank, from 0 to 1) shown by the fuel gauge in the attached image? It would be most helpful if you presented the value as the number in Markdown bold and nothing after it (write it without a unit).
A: **0.25**
